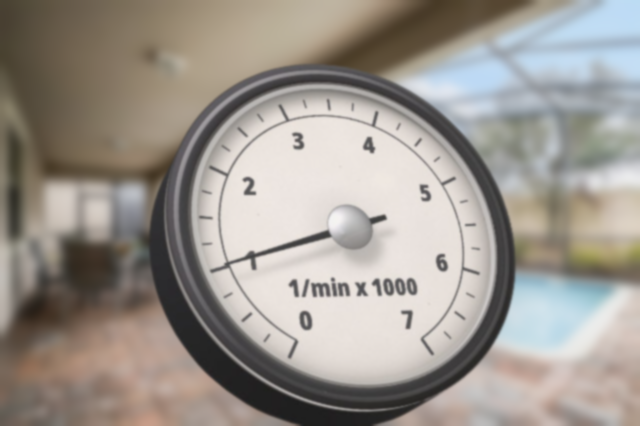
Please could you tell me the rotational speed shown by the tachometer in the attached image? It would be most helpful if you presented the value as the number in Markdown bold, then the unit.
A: **1000** rpm
